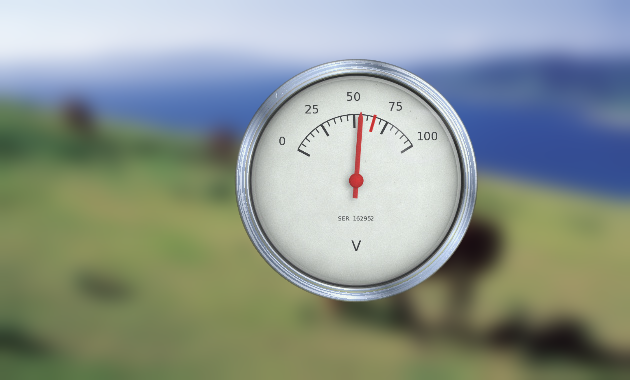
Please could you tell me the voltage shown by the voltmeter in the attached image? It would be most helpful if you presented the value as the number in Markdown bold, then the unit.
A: **55** V
